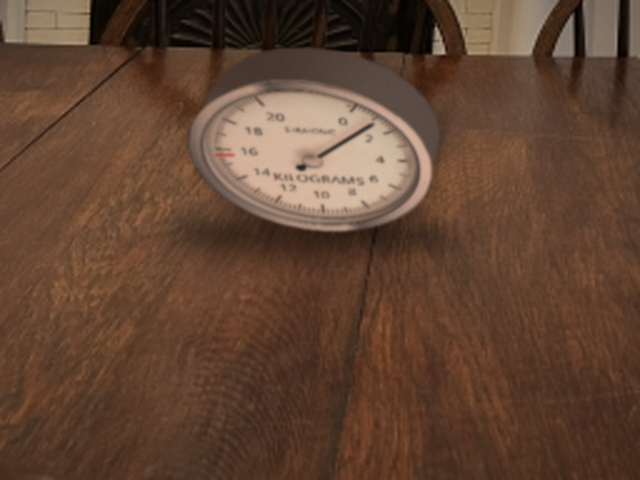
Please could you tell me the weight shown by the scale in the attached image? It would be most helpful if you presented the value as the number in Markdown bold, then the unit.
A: **1** kg
